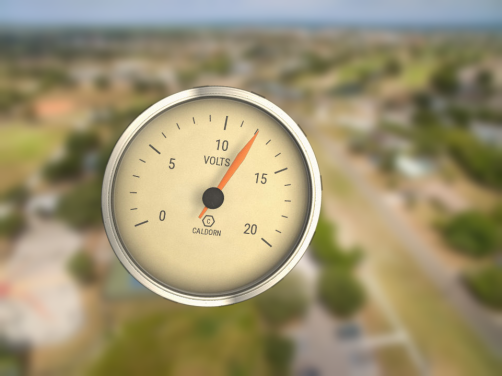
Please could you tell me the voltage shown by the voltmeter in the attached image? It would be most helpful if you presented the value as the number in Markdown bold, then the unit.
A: **12** V
